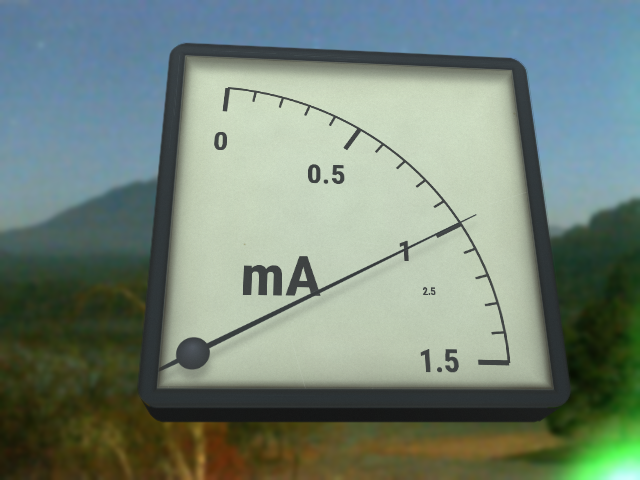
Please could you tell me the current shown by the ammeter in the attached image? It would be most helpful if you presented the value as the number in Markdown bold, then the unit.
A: **1** mA
